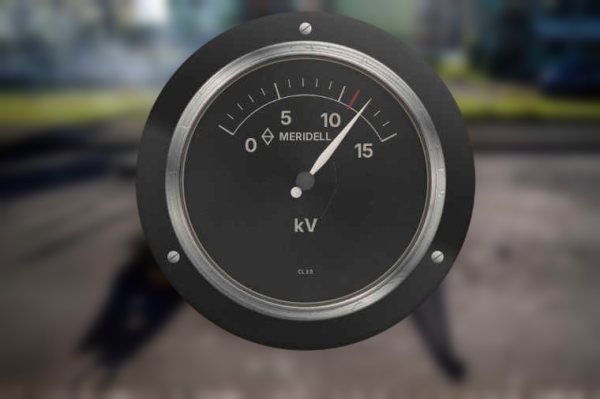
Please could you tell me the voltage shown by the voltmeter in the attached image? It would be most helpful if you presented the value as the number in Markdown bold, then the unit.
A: **12** kV
